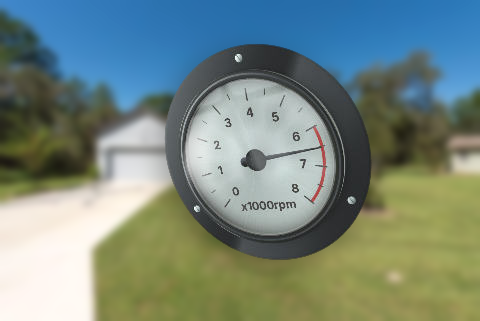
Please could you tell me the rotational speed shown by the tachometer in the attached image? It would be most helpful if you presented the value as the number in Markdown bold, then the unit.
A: **6500** rpm
